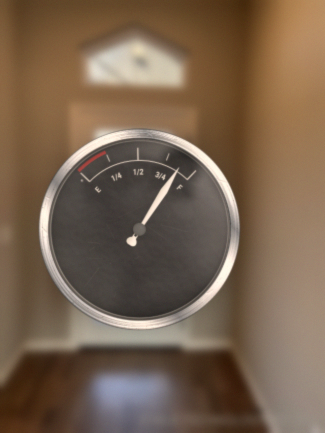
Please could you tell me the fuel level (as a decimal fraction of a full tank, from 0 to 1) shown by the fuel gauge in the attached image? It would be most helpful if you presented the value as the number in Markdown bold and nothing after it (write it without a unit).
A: **0.875**
